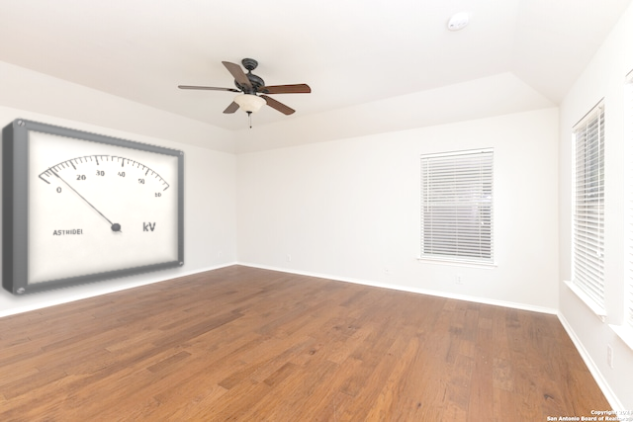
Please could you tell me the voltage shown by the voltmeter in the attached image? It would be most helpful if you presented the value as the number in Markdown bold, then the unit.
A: **10** kV
